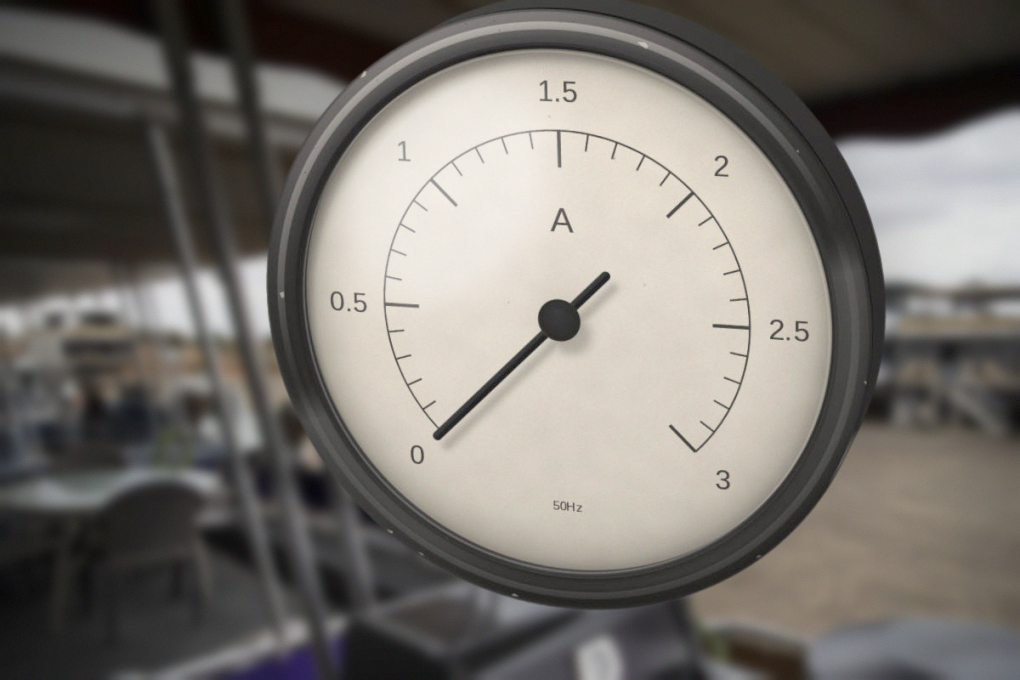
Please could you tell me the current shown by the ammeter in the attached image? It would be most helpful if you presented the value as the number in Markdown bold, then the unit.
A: **0** A
